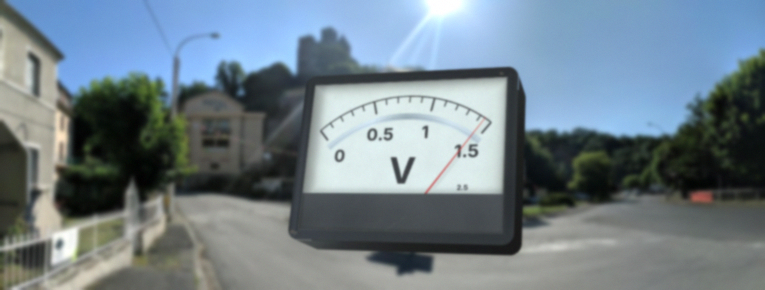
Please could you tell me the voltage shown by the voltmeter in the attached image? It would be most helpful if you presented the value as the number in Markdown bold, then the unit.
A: **1.45** V
